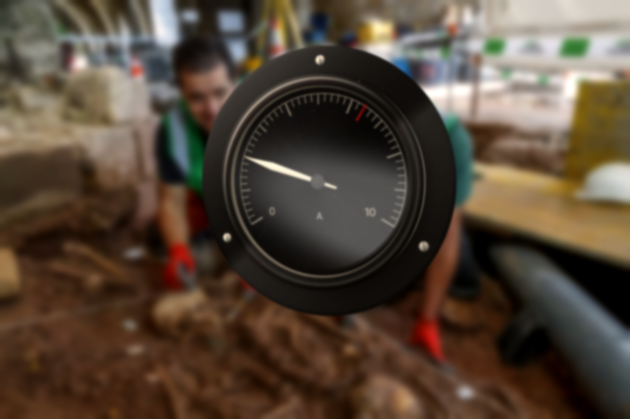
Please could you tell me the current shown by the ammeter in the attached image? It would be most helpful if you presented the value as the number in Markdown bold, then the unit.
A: **2** A
